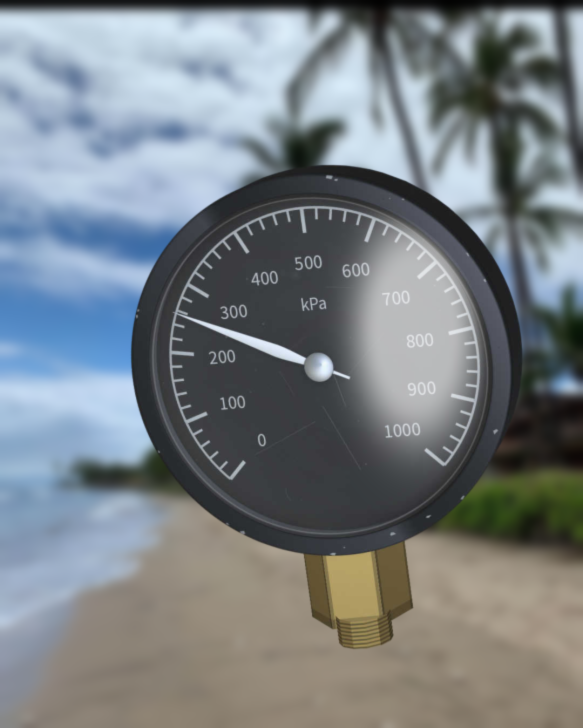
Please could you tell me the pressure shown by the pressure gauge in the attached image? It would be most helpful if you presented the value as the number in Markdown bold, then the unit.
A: **260** kPa
